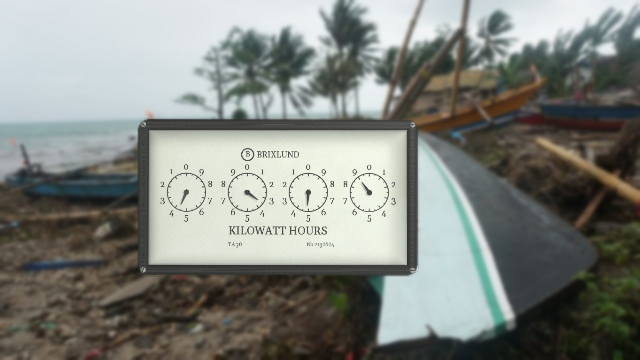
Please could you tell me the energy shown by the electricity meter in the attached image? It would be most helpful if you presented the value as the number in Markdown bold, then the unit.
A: **4349** kWh
